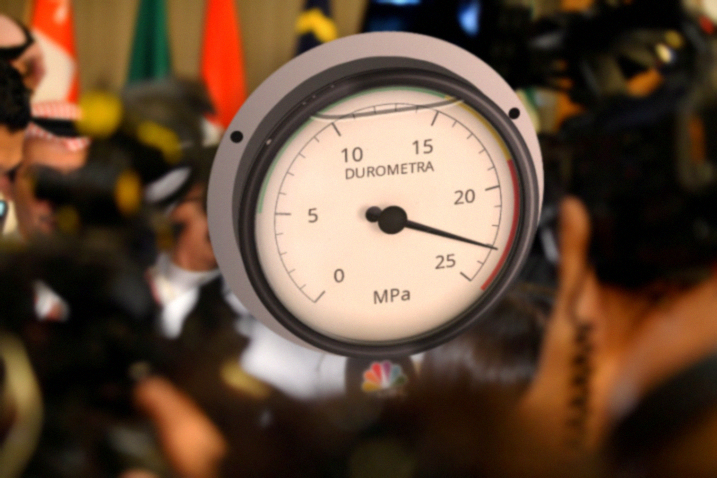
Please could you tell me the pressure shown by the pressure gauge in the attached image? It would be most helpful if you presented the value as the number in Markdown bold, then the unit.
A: **23** MPa
